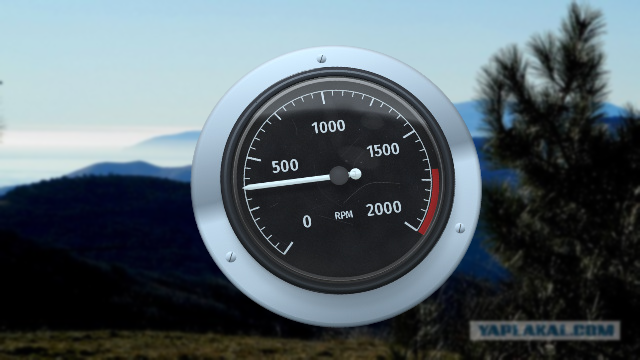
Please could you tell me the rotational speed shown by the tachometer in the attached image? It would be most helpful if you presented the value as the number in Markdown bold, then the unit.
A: **350** rpm
